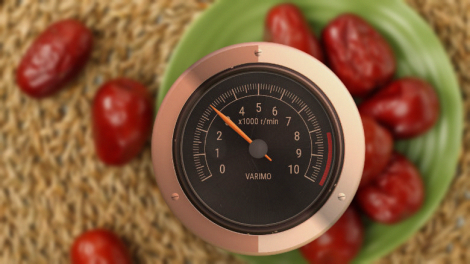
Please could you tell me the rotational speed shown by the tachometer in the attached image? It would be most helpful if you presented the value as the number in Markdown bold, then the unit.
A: **3000** rpm
